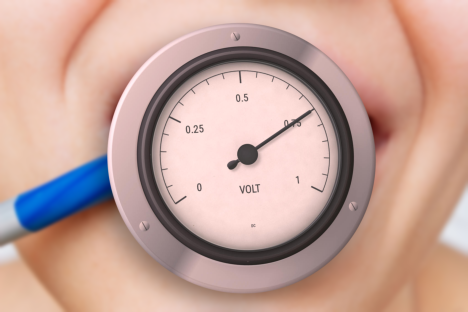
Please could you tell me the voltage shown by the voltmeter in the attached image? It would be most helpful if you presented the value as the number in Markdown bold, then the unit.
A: **0.75** V
